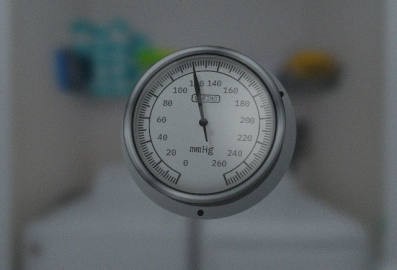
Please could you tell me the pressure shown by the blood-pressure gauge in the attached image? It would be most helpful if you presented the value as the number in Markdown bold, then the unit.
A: **120** mmHg
